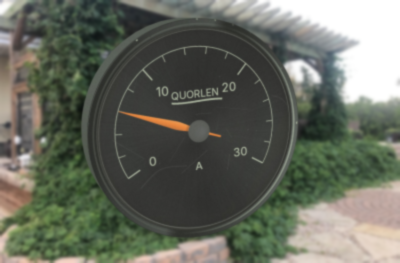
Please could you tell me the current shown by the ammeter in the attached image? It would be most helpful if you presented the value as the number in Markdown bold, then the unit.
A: **6** A
